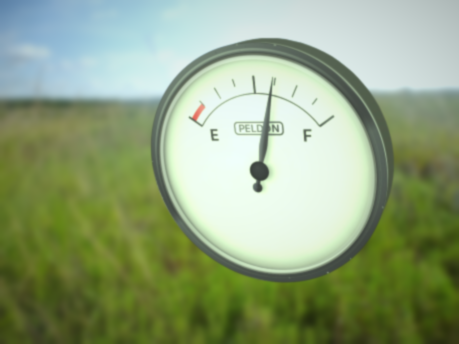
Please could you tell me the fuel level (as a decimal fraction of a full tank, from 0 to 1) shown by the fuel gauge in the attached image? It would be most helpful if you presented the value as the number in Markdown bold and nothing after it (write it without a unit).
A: **0.625**
